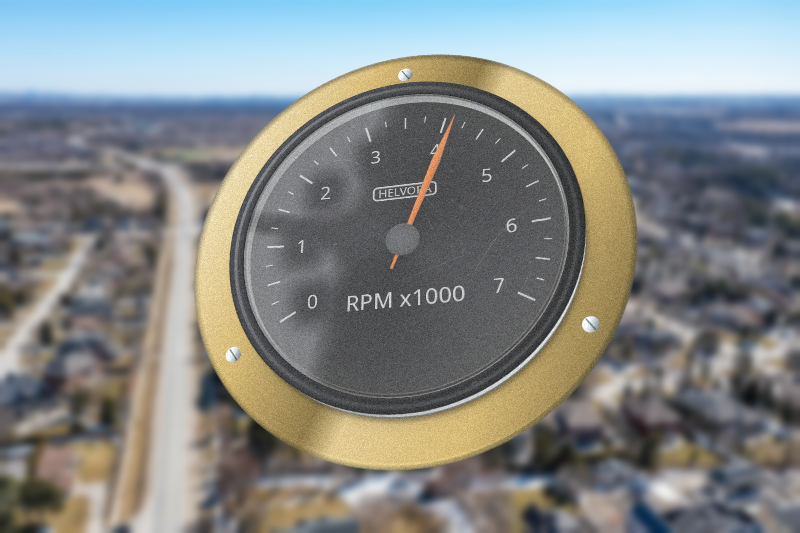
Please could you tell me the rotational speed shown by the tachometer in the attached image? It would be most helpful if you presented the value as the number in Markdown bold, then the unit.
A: **4125** rpm
